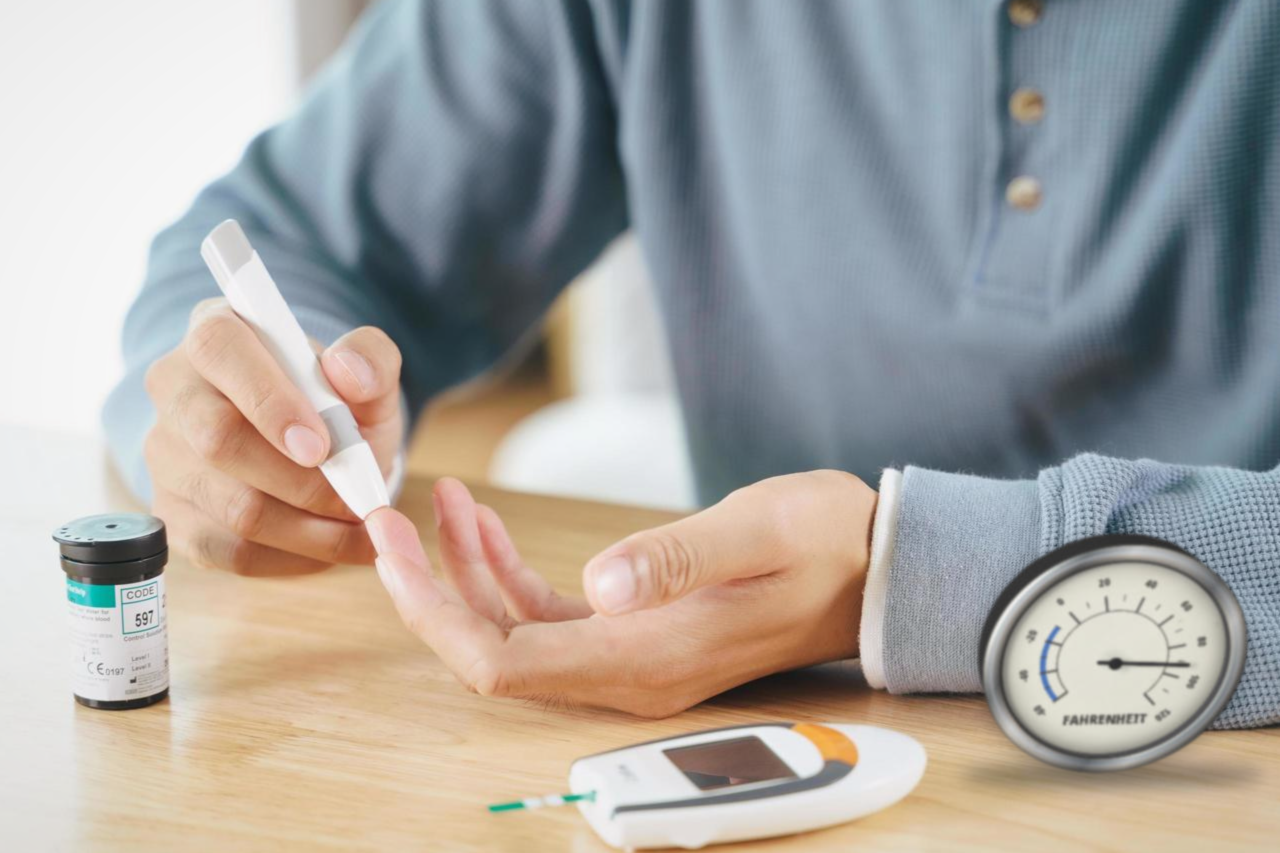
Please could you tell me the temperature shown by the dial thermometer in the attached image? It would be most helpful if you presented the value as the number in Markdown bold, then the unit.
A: **90** °F
